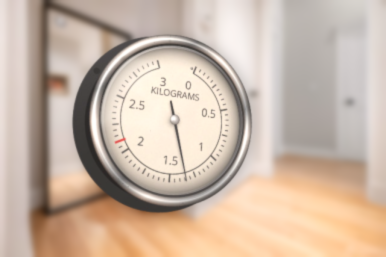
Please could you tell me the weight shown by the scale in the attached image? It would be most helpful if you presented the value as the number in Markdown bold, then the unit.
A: **1.35** kg
